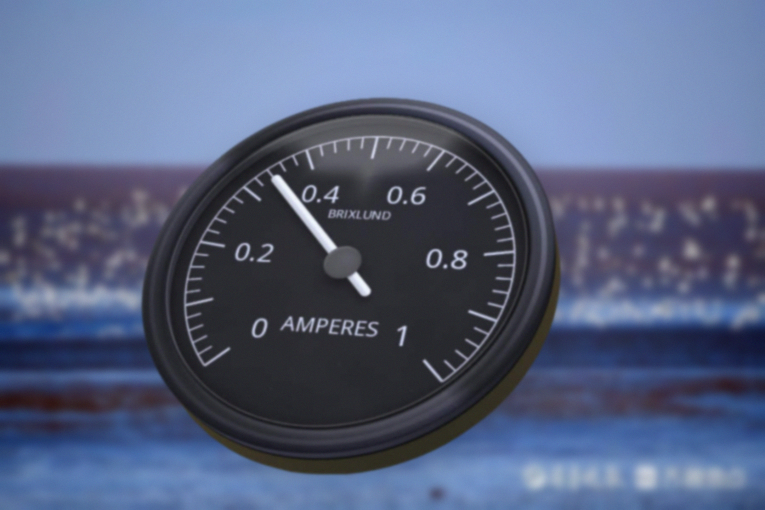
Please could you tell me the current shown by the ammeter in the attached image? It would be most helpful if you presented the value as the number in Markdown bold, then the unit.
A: **0.34** A
